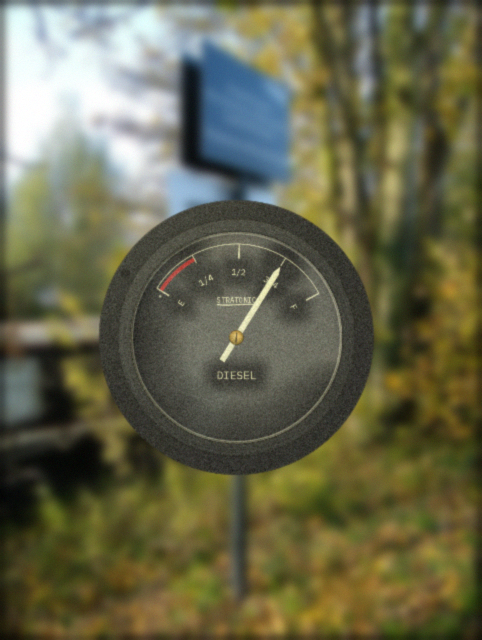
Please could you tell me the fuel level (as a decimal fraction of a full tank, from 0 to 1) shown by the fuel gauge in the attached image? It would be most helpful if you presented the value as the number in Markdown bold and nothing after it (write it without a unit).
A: **0.75**
